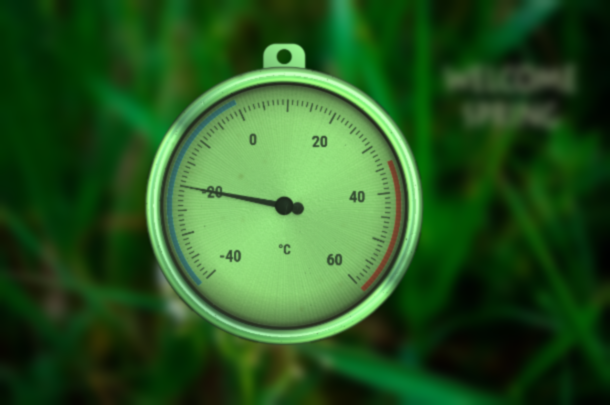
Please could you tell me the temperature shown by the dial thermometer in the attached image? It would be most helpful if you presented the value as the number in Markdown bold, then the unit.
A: **-20** °C
